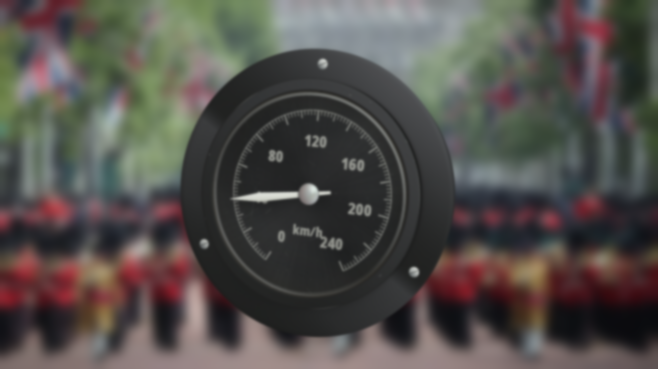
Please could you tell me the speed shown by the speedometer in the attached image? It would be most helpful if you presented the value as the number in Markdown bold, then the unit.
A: **40** km/h
